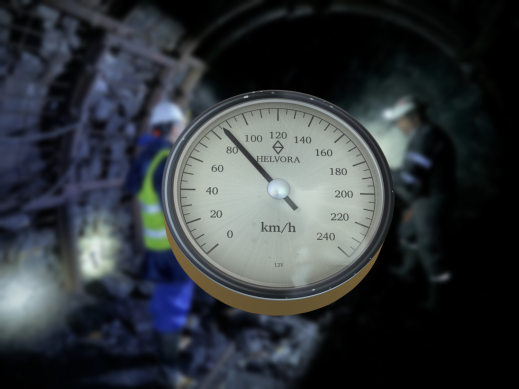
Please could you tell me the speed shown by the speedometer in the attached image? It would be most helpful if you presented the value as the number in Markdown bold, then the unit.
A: **85** km/h
